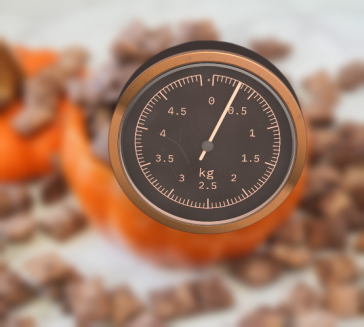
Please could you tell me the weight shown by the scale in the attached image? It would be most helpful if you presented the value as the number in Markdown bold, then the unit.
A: **0.3** kg
